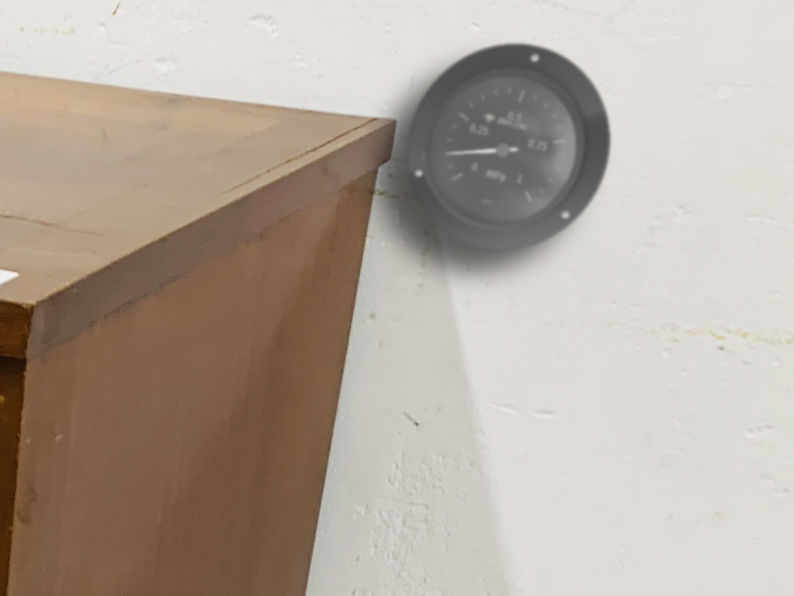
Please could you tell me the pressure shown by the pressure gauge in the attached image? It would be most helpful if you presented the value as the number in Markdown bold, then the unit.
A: **0.1** MPa
